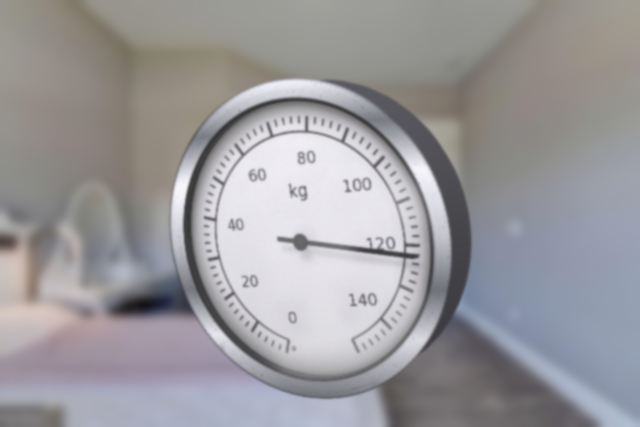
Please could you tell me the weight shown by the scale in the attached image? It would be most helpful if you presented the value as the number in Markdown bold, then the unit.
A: **122** kg
